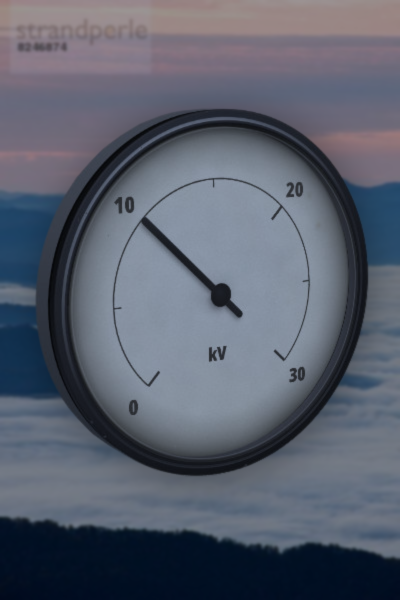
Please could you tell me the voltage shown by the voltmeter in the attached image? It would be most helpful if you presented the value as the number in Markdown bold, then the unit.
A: **10** kV
